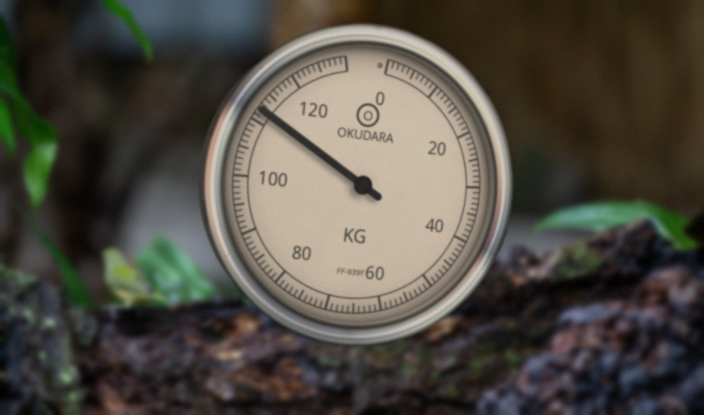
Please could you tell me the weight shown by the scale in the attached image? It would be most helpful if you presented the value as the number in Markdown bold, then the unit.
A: **112** kg
